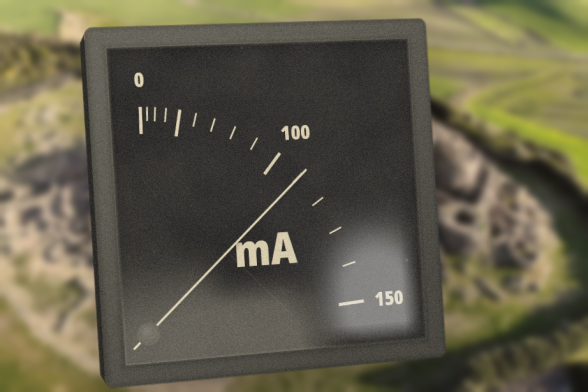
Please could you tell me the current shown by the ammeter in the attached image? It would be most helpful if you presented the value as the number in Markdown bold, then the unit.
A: **110** mA
